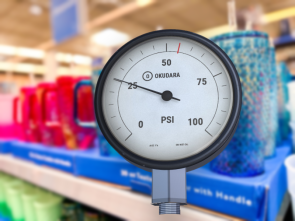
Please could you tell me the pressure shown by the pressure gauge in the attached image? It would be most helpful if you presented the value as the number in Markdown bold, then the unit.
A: **25** psi
